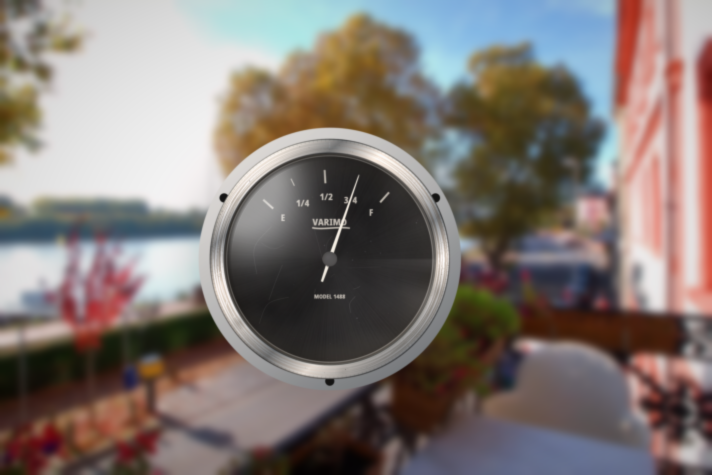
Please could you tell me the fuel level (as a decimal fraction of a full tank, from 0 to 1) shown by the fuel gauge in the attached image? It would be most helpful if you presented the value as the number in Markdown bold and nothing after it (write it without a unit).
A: **0.75**
